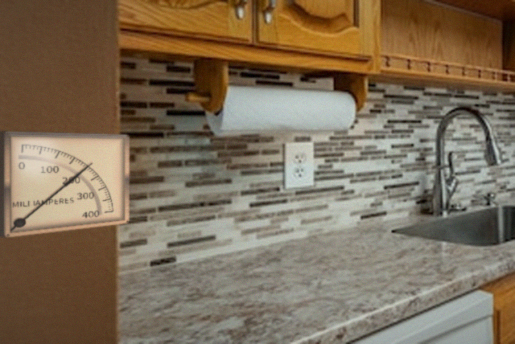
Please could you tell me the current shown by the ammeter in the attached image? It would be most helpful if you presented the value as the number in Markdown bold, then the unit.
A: **200** mA
